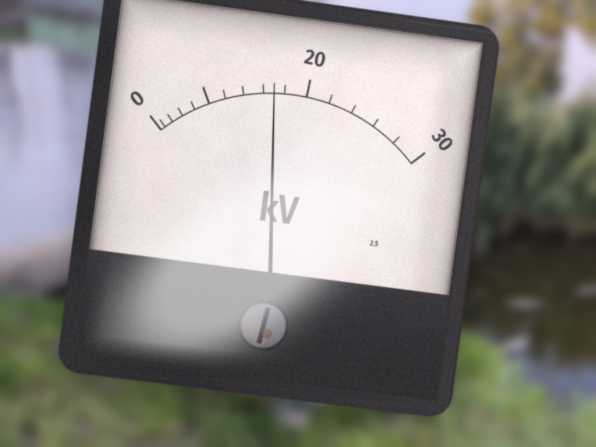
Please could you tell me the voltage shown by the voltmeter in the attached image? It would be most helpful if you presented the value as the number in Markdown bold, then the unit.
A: **17** kV
